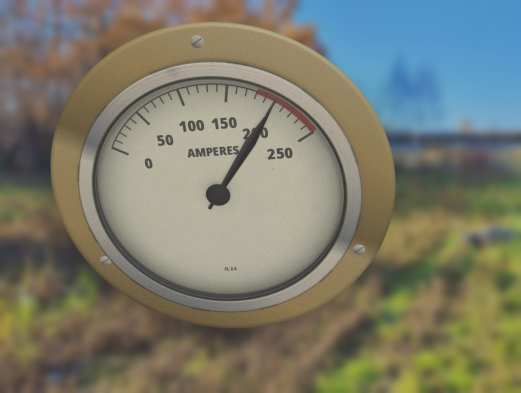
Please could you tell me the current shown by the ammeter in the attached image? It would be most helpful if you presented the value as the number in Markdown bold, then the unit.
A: **200** A
